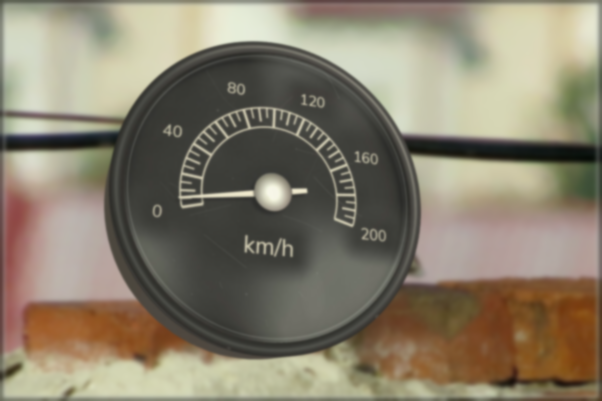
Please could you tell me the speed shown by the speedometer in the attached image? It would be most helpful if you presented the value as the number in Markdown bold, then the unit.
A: **5** km/h
